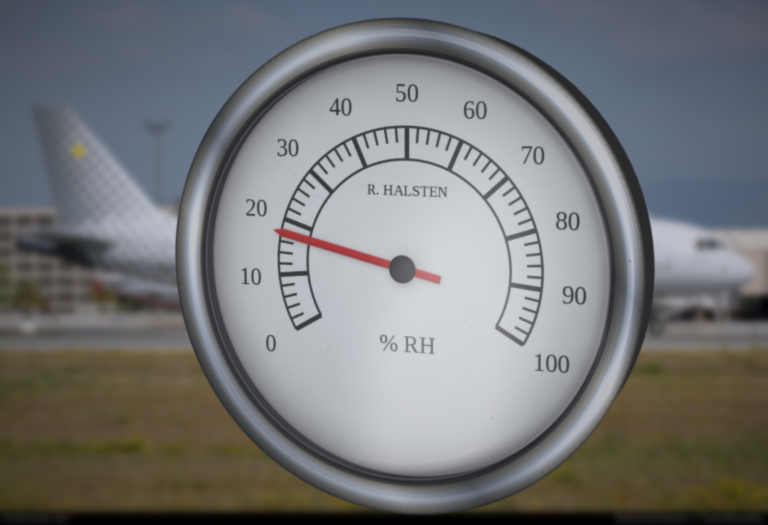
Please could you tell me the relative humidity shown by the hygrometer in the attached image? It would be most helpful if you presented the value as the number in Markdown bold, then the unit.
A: **18** %
